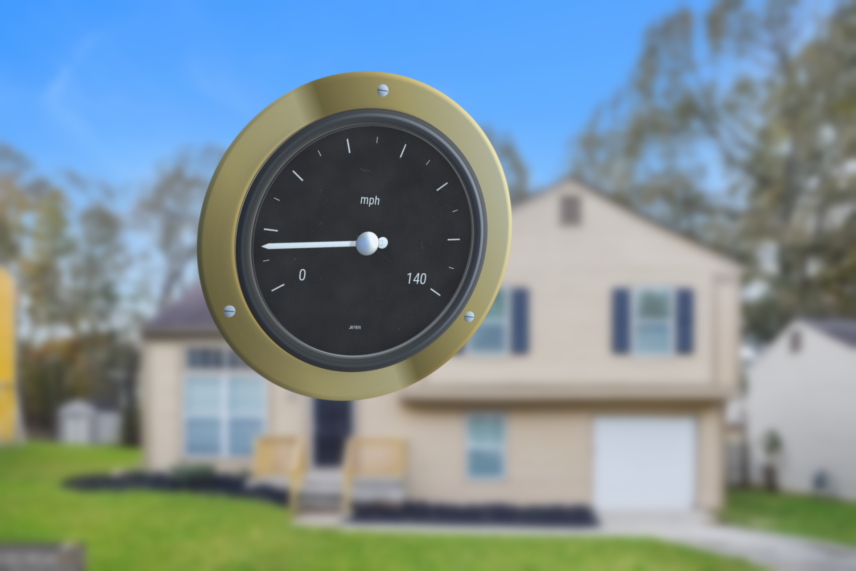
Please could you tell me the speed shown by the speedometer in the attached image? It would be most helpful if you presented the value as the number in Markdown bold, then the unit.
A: **15** mph
